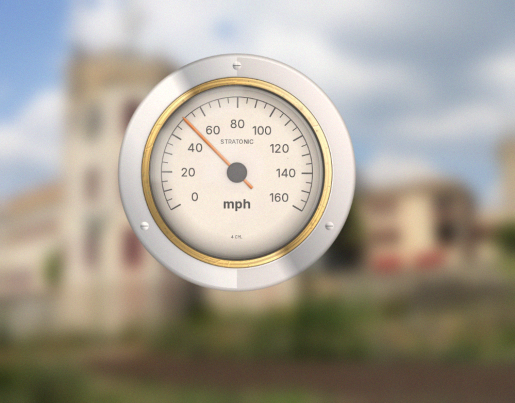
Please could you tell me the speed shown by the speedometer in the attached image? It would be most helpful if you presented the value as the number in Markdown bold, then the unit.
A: **50** mph
